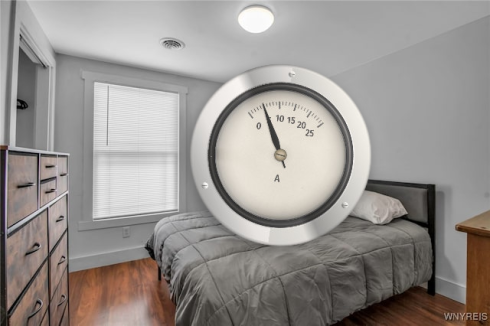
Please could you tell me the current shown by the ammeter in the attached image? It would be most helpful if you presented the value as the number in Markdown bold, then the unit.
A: **5** A
